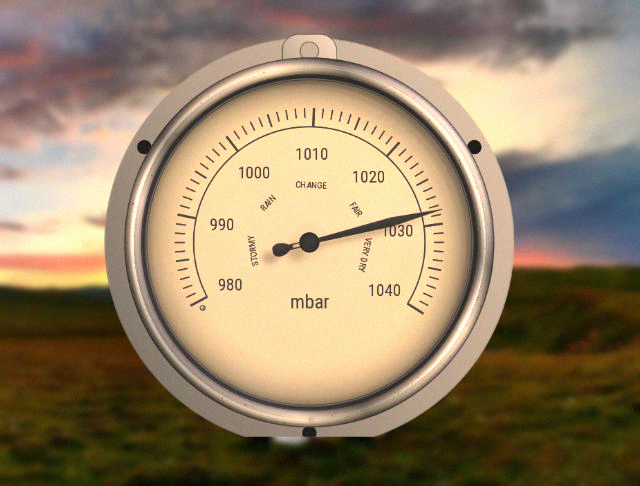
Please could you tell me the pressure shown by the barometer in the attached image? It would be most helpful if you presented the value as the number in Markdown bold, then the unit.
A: **1028.5** mbar
